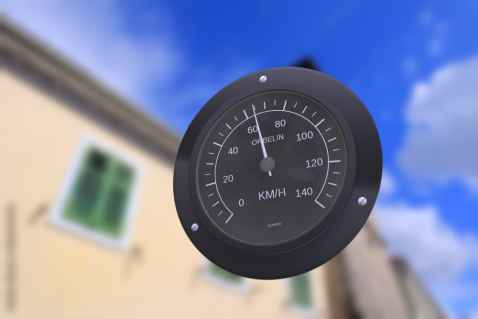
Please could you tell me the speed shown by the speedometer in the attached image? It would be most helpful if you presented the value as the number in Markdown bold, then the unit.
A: **65** km/h
